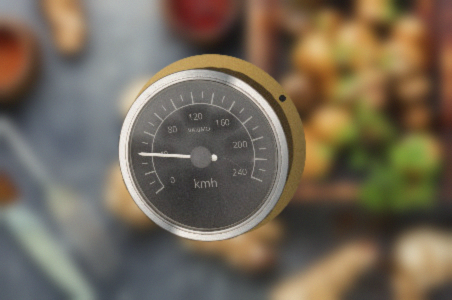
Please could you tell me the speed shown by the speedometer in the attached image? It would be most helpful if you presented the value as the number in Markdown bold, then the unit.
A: **40** km/h
